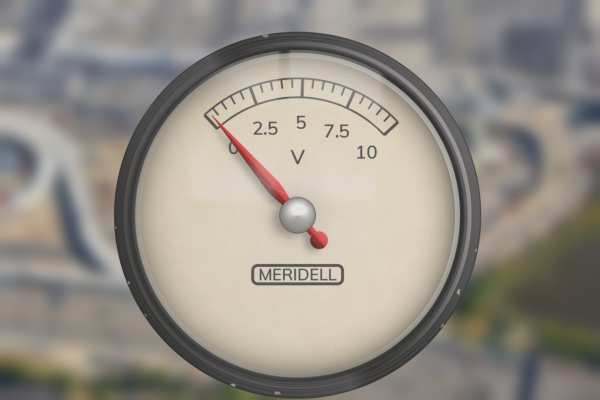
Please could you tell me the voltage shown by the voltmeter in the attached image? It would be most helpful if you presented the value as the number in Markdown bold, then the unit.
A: **0.25** V
